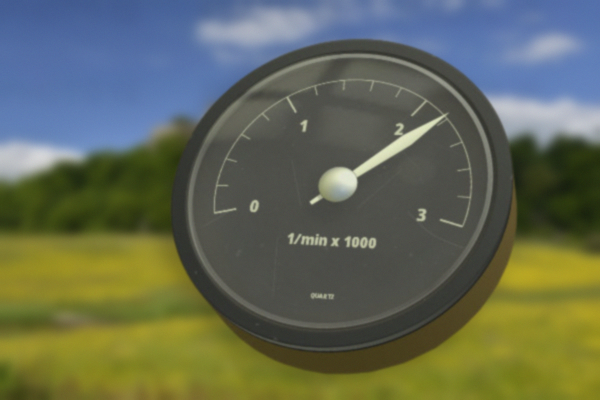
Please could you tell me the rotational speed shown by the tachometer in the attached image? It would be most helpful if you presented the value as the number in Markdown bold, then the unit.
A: **2200** rpm
